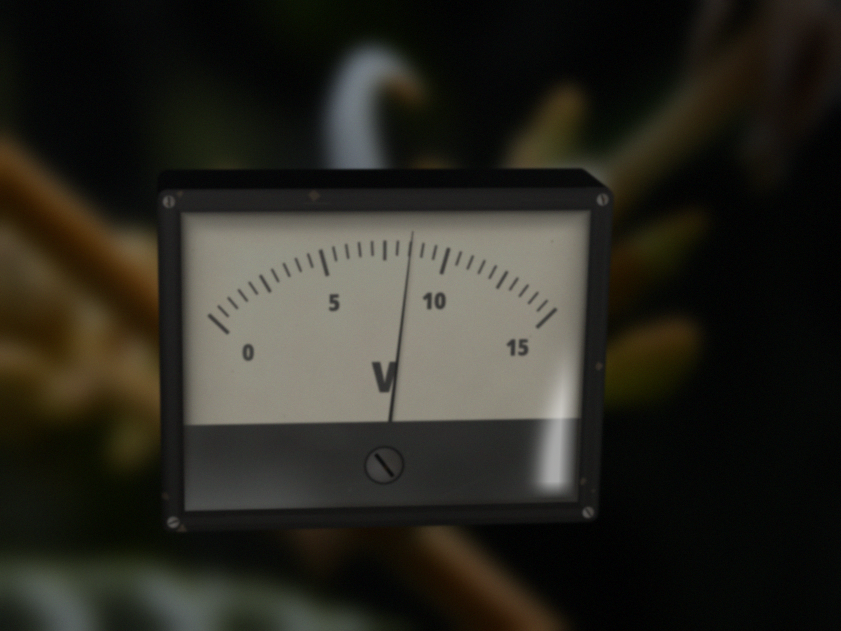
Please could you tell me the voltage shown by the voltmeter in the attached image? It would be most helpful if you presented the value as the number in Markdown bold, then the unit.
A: **8.5** V
